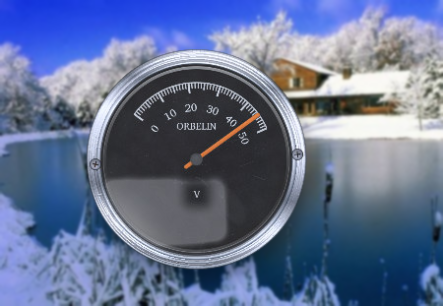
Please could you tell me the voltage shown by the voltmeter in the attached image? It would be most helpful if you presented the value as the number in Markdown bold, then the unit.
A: **45** V
